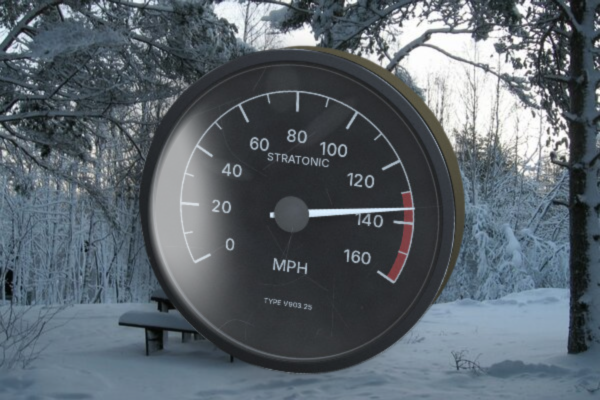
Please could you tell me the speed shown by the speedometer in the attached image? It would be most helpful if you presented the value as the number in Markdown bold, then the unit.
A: **135** mph
